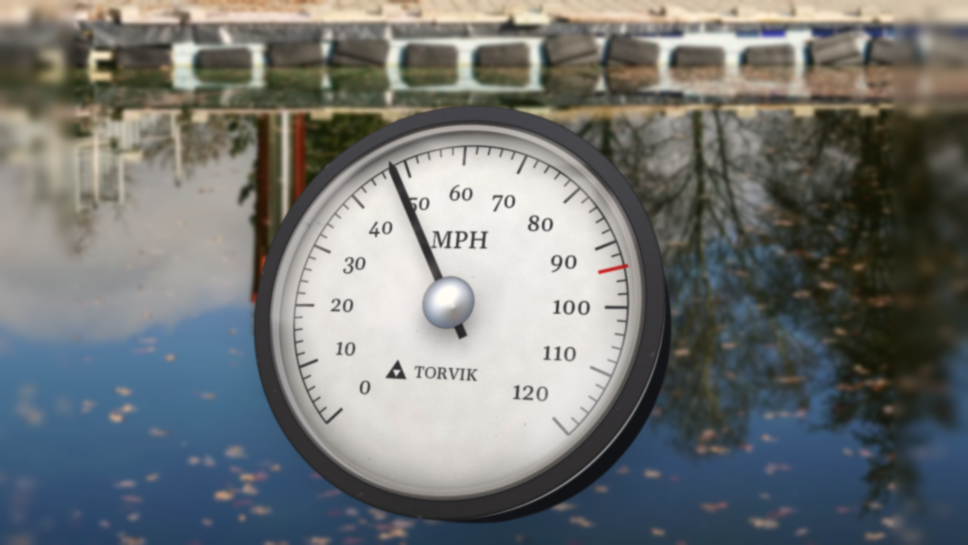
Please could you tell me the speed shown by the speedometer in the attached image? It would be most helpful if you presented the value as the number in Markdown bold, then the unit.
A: **48** mph
